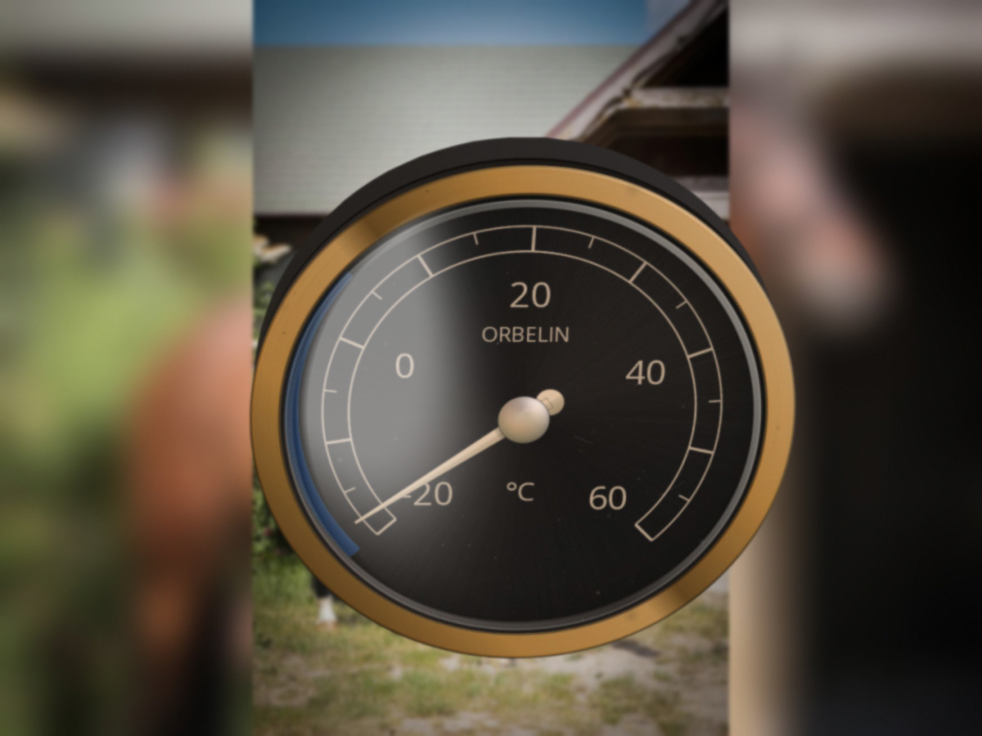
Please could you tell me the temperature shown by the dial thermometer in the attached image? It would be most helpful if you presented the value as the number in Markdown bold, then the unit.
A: **-17.5** °C
